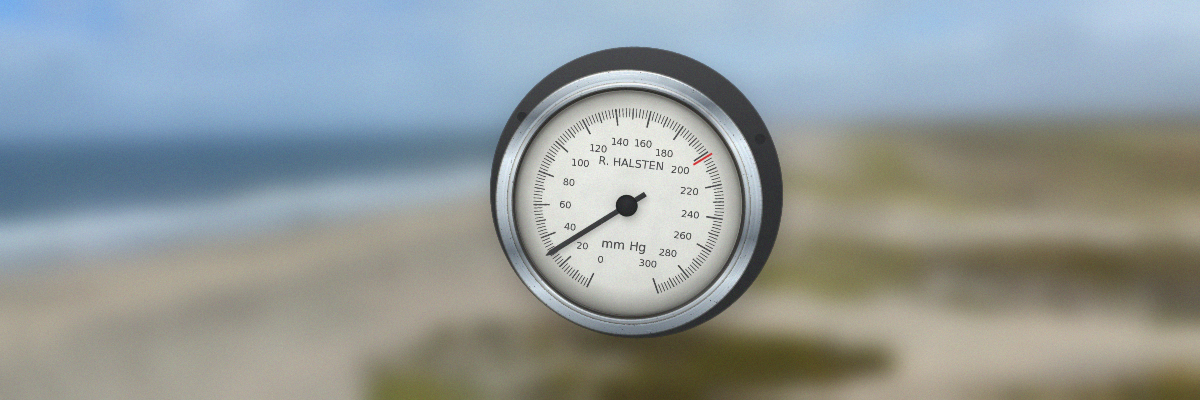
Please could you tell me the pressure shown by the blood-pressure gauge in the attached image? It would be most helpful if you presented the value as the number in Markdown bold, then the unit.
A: **30** mmHg
